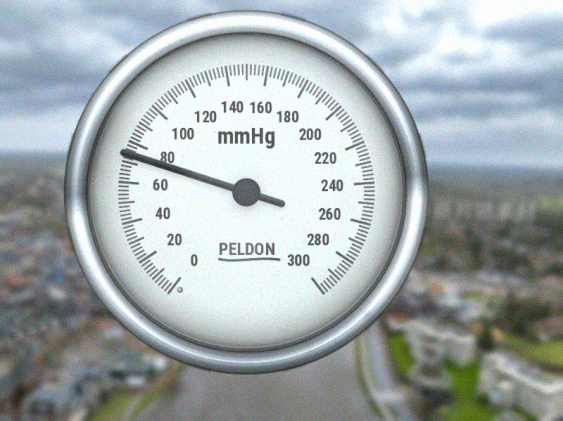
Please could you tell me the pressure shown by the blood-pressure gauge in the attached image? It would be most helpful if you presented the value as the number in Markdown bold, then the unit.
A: **74** mmHg
